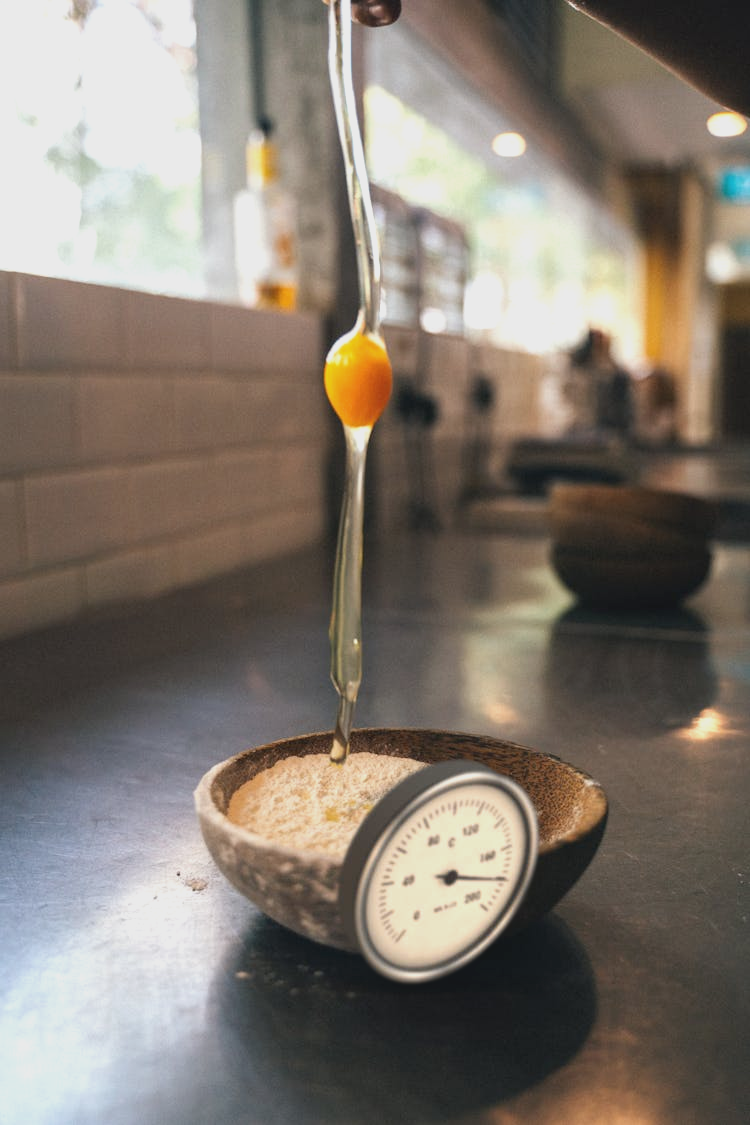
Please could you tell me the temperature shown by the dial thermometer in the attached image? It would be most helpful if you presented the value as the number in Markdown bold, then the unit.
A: **180** °C
